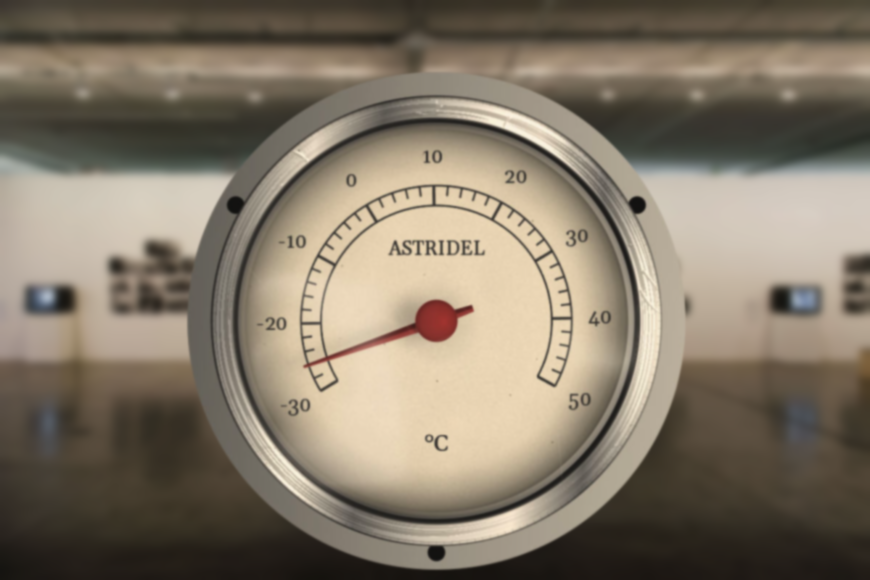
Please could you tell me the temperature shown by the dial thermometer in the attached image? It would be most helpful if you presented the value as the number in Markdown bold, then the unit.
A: **-26** °C
